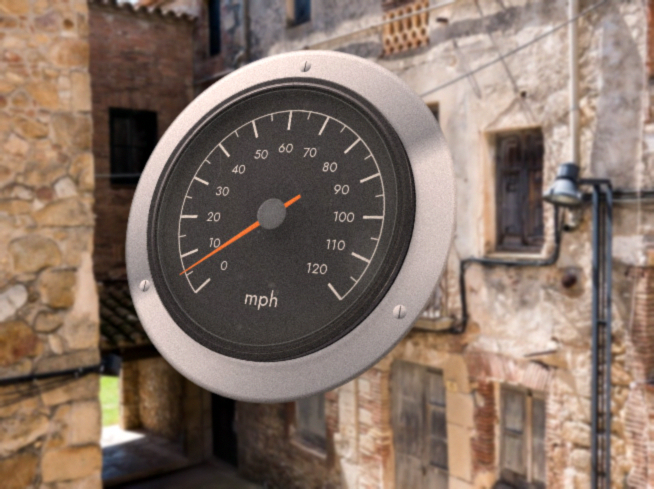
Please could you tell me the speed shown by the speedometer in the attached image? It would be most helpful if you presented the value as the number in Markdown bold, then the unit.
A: **5** mph
